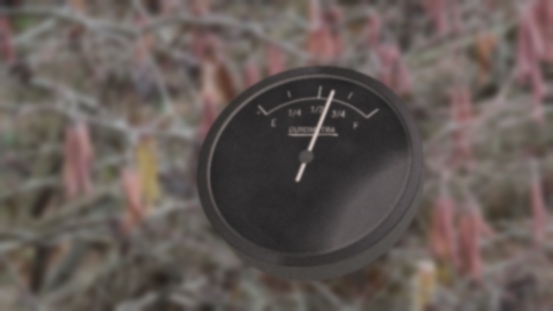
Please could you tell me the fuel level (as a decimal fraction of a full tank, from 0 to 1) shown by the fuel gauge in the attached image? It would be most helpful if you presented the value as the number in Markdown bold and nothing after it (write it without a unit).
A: **0.625**
